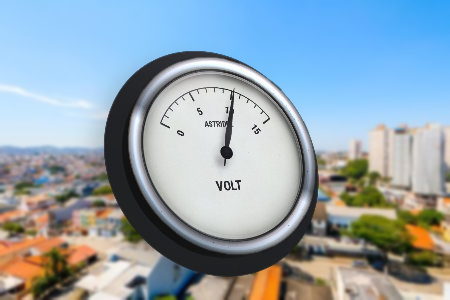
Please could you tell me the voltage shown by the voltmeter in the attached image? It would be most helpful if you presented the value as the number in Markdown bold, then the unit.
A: **10** V
